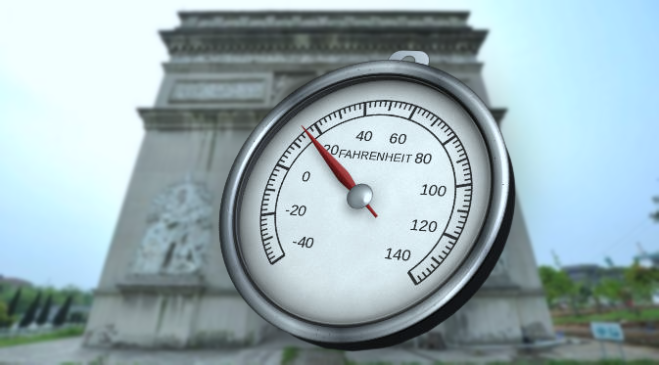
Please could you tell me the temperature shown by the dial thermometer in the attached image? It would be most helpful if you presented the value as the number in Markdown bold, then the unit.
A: **16** °F
